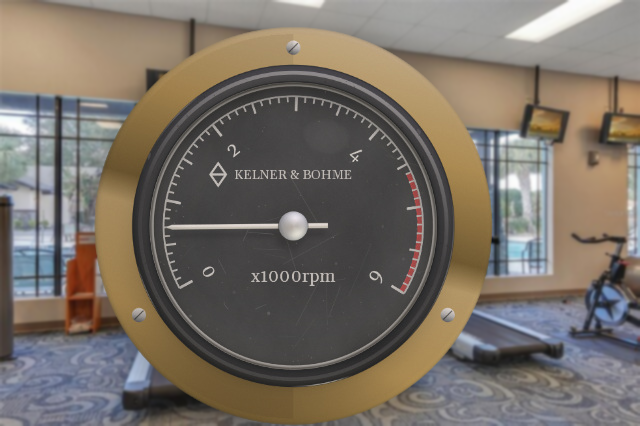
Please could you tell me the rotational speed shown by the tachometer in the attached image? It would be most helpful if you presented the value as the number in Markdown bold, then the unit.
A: **700** rpm
